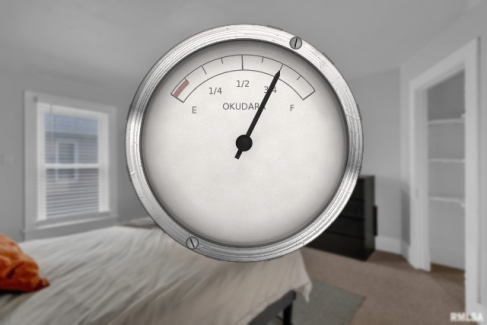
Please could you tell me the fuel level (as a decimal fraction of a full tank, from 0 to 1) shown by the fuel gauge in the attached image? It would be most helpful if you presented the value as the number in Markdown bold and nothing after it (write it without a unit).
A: **0.75**
